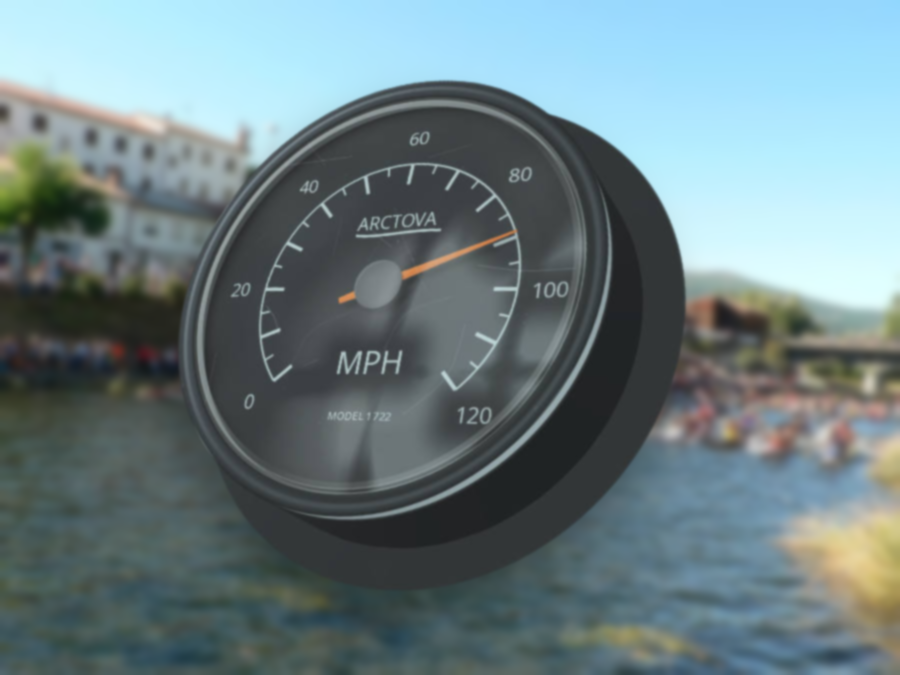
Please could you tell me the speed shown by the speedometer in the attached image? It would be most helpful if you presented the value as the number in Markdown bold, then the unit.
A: **90** mph
